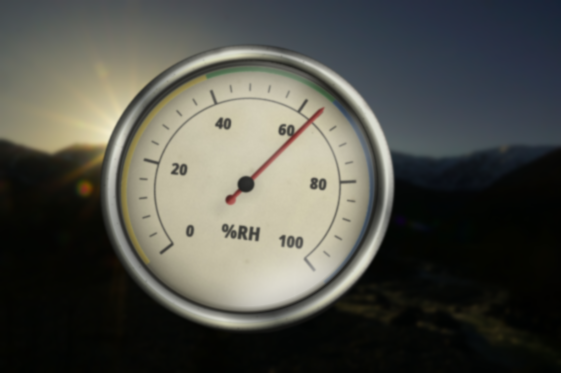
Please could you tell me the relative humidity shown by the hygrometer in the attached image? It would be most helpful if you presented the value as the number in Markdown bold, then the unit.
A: **64** %
